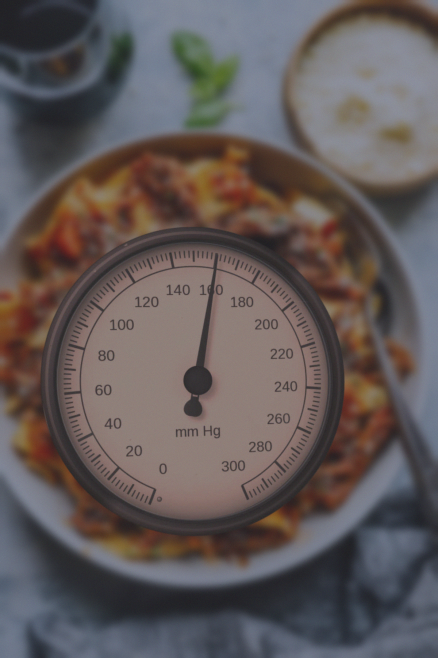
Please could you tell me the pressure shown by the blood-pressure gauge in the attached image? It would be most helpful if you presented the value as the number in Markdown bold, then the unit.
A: **160** mmHg
